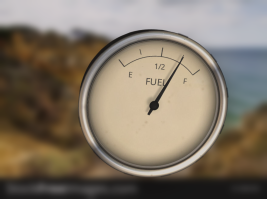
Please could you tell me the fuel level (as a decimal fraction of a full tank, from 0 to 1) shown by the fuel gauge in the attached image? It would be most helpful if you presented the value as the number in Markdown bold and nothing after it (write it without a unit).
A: **0.75**
